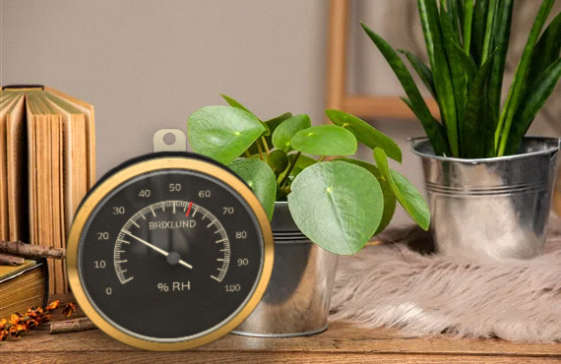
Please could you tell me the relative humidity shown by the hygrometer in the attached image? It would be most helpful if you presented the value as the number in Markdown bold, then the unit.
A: **25** %
